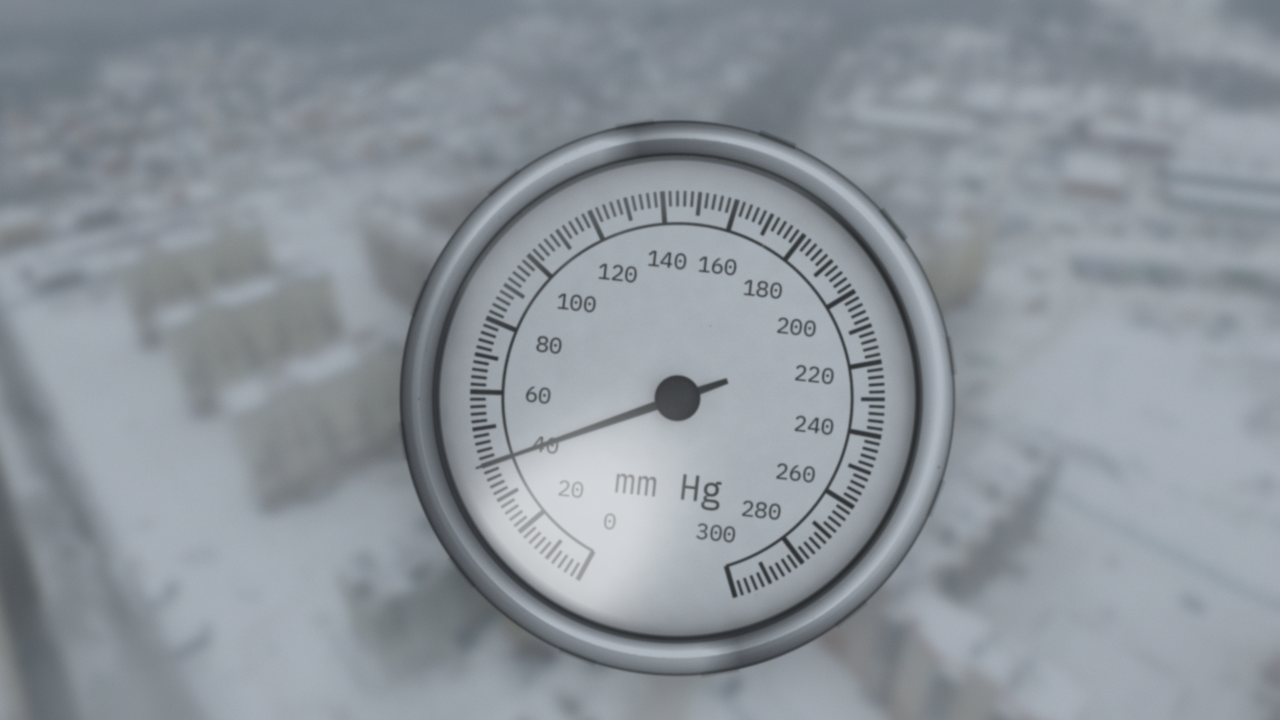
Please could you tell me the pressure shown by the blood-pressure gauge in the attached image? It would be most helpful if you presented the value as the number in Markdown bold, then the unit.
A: **40** mmHg
